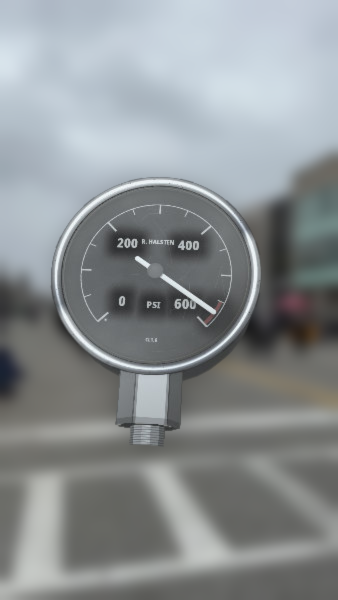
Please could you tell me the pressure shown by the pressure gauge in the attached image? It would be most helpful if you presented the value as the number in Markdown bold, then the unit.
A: **575** psi
